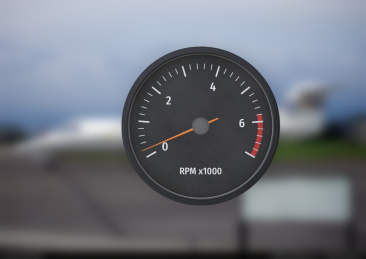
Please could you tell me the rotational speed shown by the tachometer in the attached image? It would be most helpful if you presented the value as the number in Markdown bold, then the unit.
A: **200** rpm
